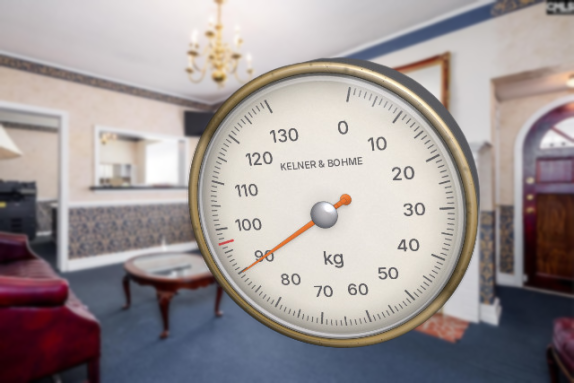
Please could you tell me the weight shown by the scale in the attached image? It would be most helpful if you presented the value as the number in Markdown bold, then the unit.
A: **90** kg
